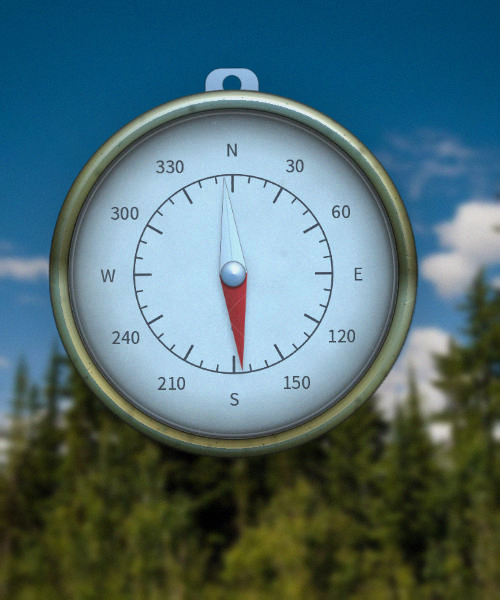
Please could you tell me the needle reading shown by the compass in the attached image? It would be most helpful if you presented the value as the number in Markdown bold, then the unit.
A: **175** °
